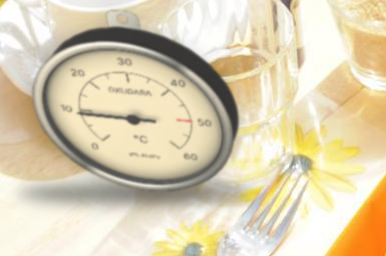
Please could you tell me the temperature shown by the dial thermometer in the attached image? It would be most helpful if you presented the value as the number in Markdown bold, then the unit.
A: **10** °C
